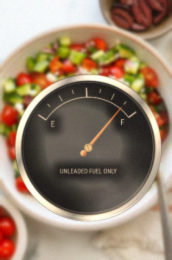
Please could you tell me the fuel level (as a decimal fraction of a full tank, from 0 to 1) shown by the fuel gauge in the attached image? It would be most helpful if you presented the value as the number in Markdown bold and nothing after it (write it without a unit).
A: **0.875**
